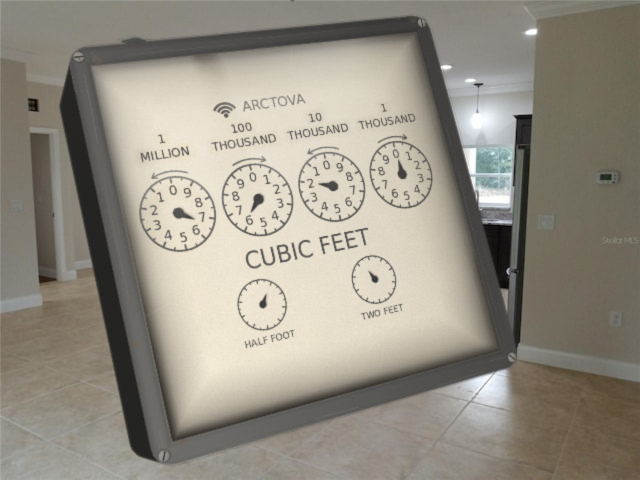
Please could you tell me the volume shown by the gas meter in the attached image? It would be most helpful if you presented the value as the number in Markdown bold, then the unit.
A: **662000** ft³
